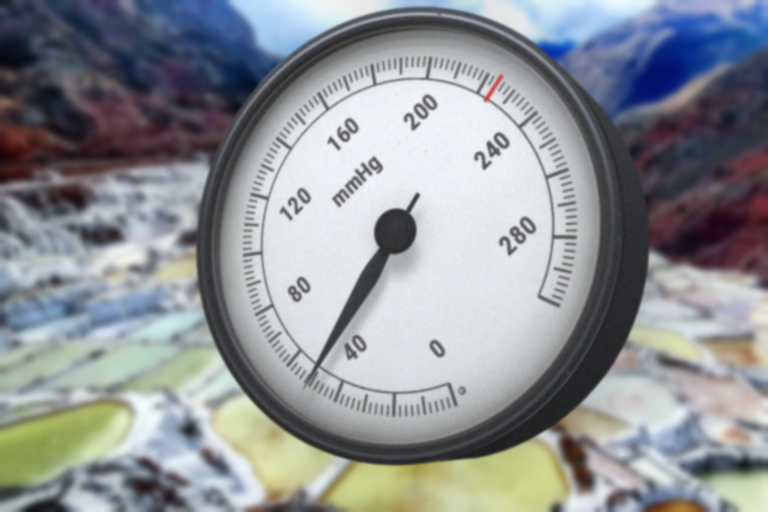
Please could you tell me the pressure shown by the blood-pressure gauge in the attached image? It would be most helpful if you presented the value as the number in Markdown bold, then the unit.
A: **50** mmHg
